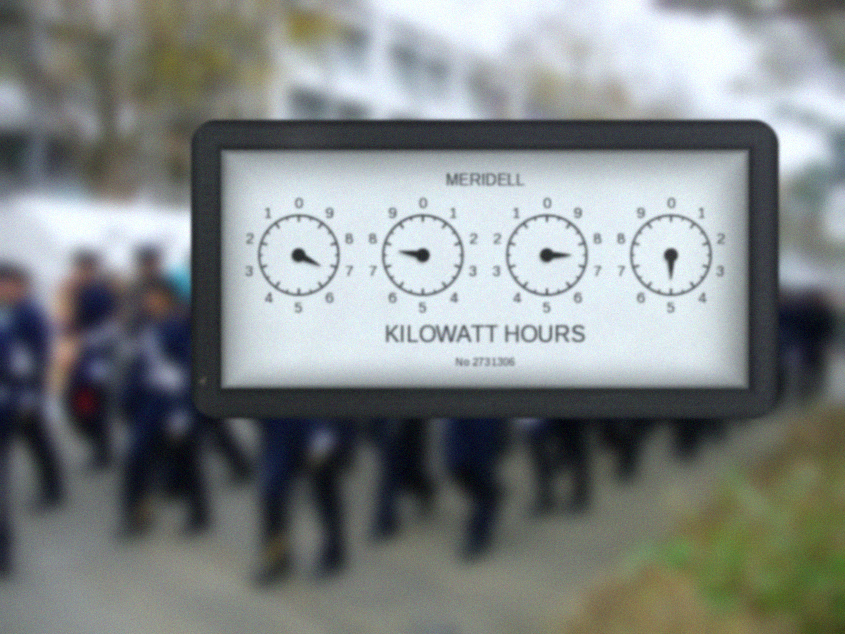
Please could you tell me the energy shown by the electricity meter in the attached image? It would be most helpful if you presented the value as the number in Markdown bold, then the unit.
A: **6775** kWh
